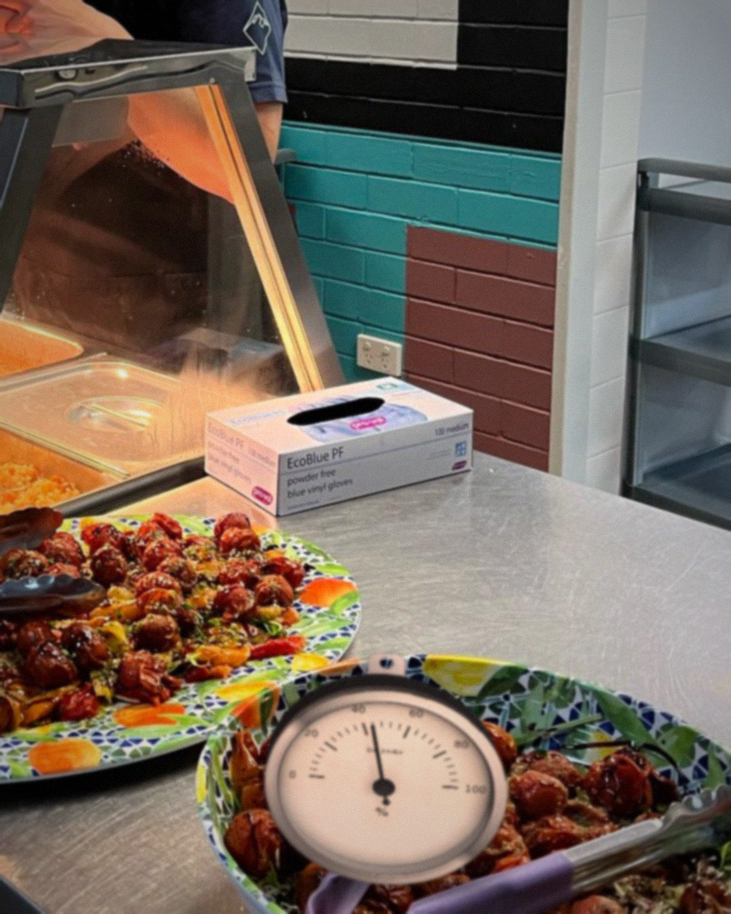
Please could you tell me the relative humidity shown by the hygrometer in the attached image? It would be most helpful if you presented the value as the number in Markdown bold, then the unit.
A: **44** %
